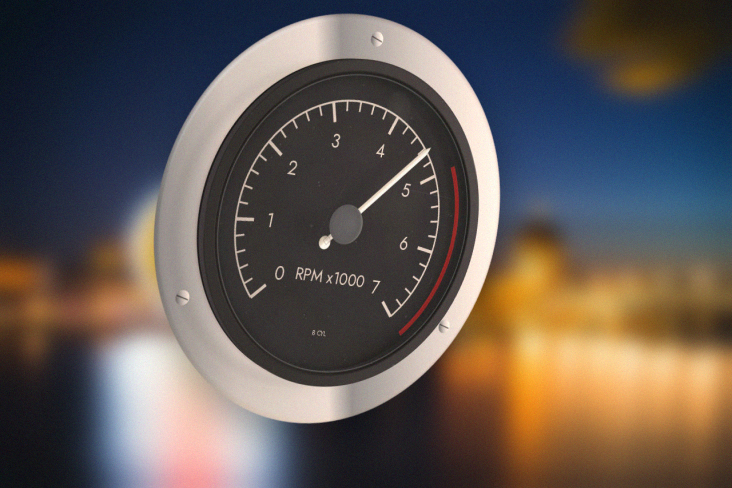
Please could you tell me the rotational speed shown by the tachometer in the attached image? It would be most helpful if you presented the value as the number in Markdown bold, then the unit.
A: **4600** rpm
